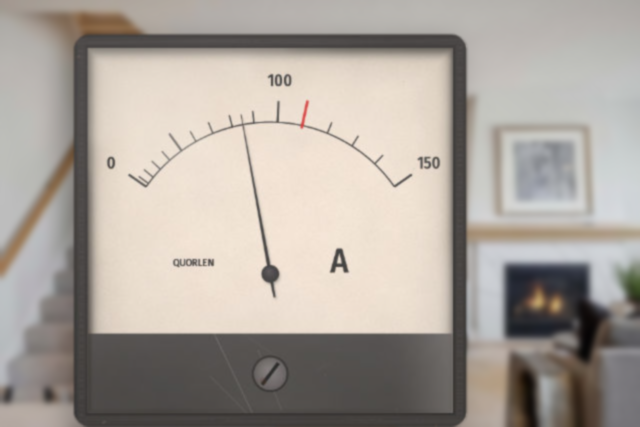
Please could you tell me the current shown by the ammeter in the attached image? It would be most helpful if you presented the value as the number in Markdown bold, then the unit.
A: **85** A
